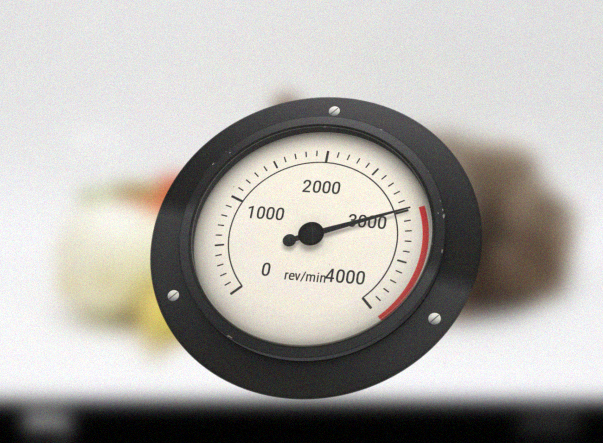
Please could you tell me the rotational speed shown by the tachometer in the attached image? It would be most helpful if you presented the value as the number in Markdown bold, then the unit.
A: **3000** rpm
